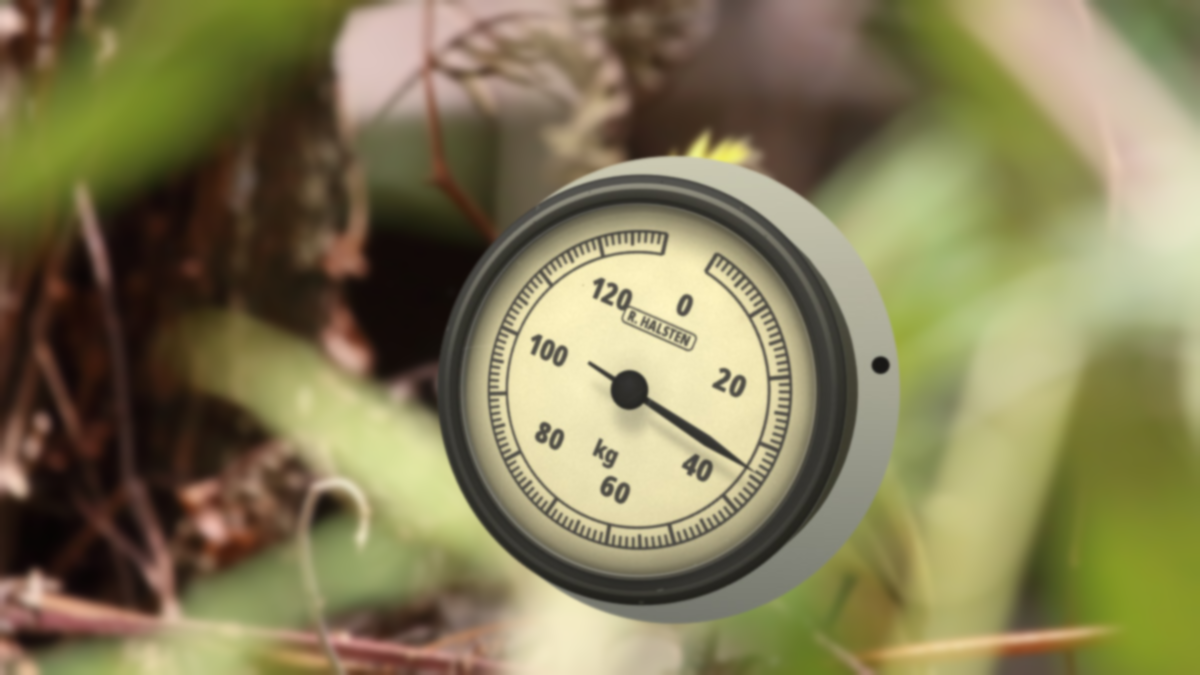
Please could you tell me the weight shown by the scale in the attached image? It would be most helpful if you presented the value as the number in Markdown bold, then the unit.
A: **34** kg
